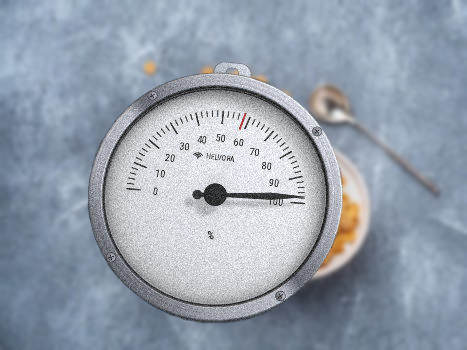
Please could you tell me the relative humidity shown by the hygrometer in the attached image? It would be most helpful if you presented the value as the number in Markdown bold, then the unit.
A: **98** %
